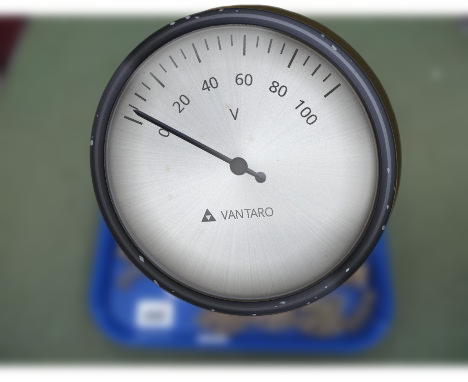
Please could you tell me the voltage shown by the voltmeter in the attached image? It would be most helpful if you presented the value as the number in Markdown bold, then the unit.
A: **5** V
